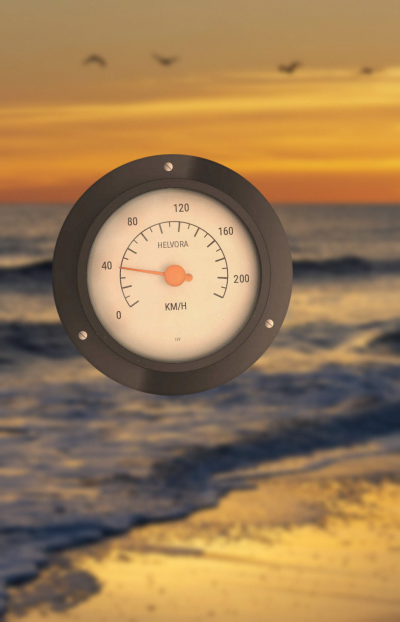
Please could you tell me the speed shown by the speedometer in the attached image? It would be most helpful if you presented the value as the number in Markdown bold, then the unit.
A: **40** km/h
